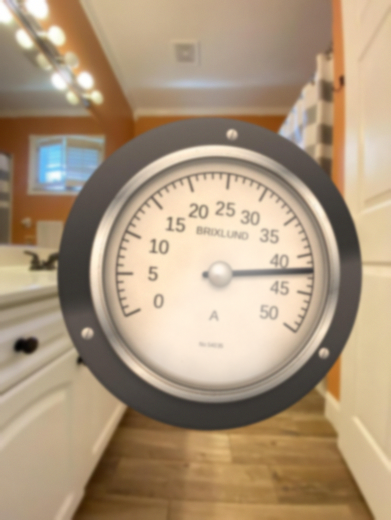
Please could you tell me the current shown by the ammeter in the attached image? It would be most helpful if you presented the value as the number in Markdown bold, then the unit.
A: **42** A
